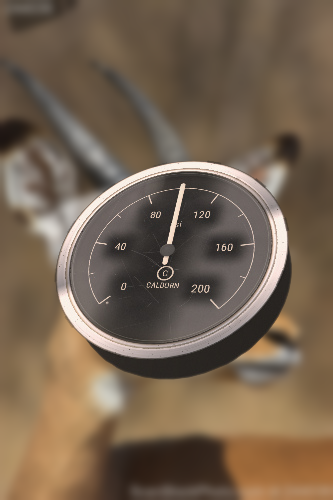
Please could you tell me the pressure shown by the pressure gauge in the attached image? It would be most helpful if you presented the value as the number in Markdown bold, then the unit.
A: **100** psi
